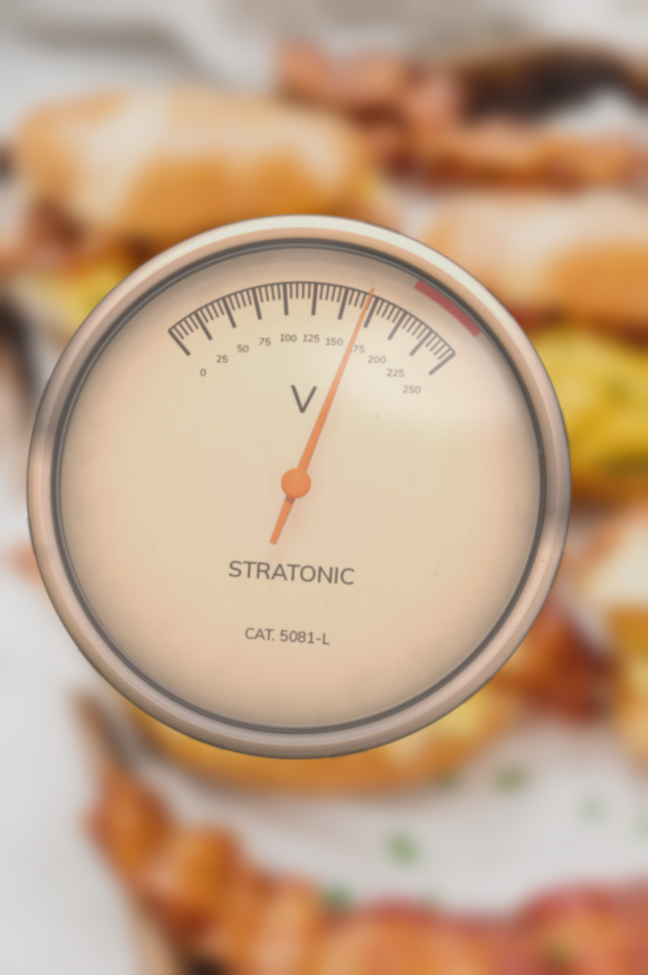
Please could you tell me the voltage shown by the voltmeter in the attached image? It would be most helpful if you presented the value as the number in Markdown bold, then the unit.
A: **170** V
